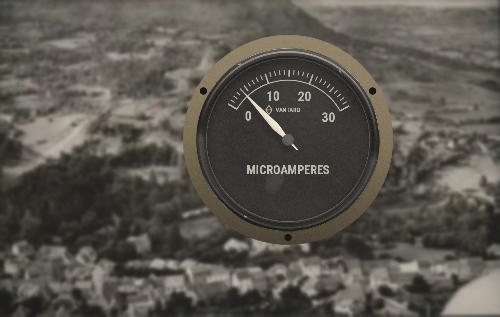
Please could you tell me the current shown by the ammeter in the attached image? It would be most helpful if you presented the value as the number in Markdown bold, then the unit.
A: **4** µA
